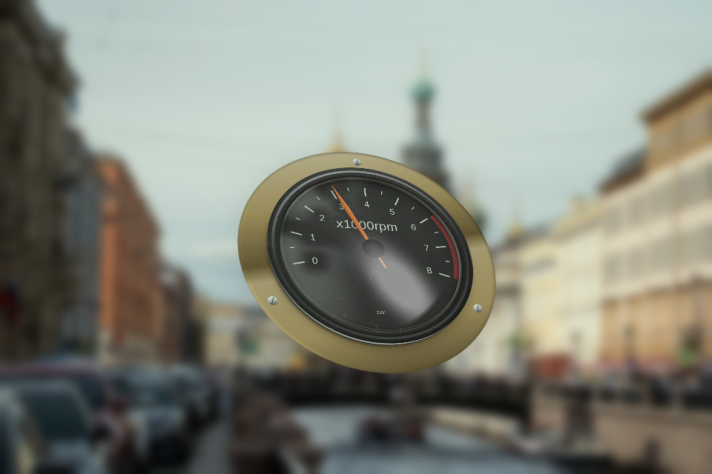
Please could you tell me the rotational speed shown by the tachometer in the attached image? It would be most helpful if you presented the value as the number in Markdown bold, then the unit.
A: **3000** rpm
